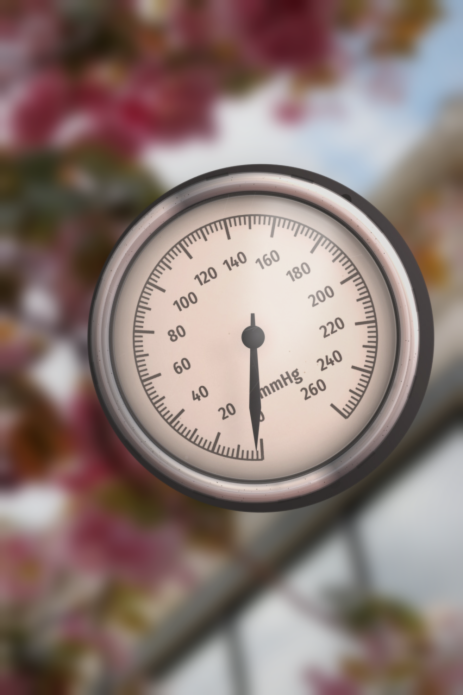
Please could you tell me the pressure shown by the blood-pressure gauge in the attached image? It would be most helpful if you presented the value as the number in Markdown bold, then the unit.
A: **2** mmHg
